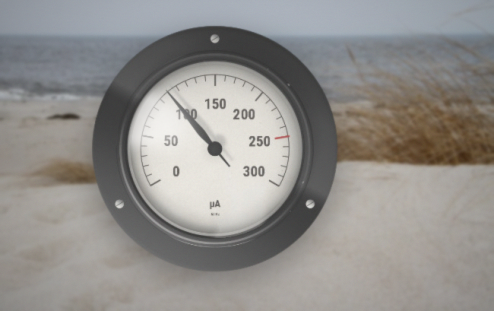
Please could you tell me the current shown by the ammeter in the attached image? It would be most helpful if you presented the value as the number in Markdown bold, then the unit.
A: **100** µA
